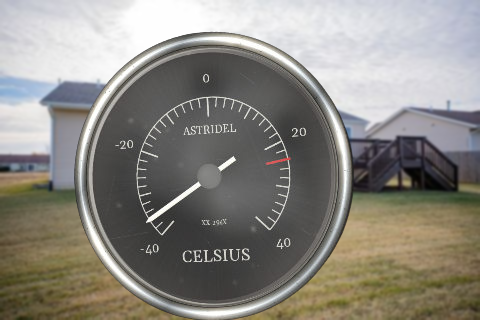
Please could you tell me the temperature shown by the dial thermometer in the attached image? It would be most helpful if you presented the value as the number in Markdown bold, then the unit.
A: **-36** °C
